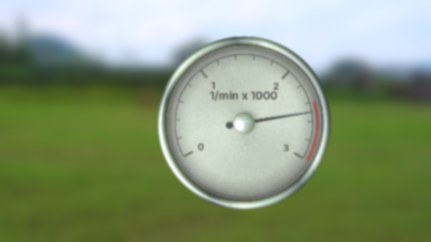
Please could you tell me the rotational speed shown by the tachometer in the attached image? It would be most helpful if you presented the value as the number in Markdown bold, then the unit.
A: **2500** rpm
